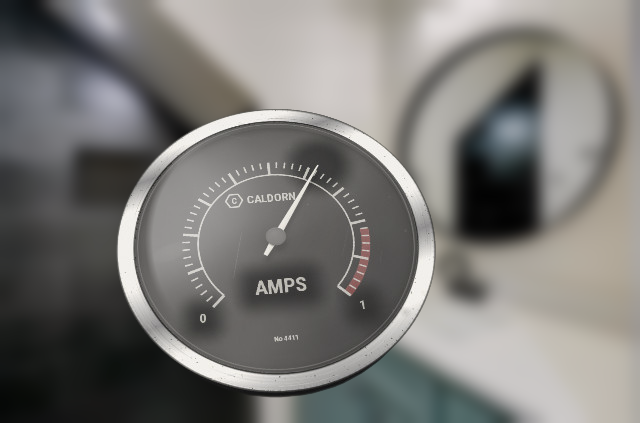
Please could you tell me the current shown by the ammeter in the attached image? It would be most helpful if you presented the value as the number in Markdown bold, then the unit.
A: **0.62** A
